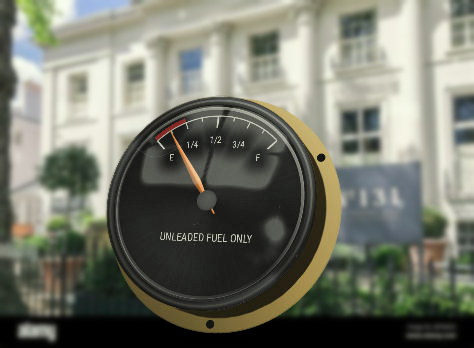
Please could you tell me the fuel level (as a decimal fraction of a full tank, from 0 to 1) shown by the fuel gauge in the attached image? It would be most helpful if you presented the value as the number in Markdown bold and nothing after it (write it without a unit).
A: **0.125**
